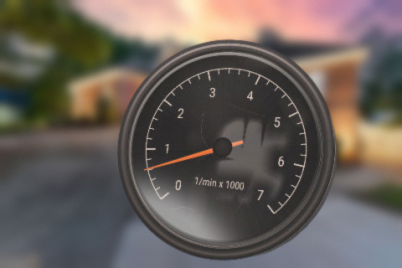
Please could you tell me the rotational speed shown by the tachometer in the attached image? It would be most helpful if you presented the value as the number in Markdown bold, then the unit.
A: **600** rpm
